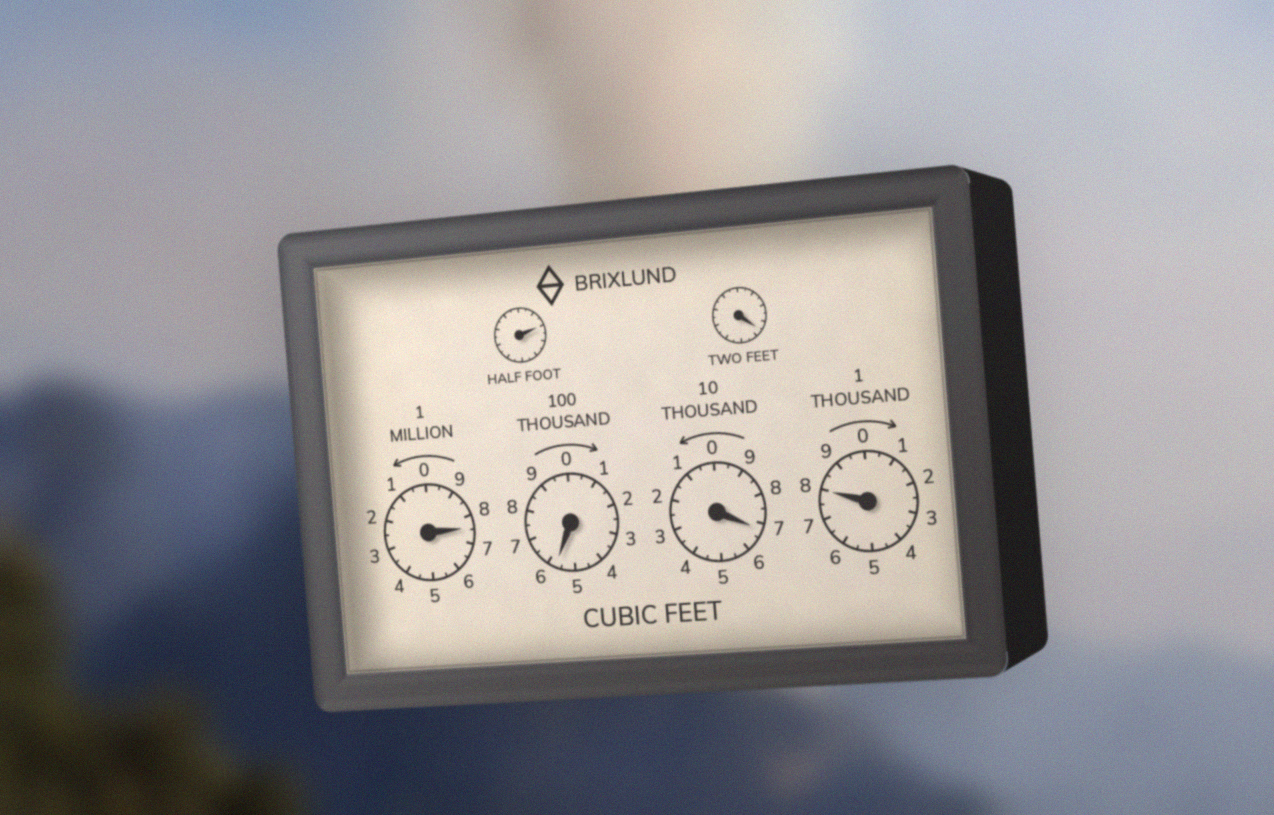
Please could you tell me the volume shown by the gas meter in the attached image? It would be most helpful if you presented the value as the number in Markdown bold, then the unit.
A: **756800** ft³
